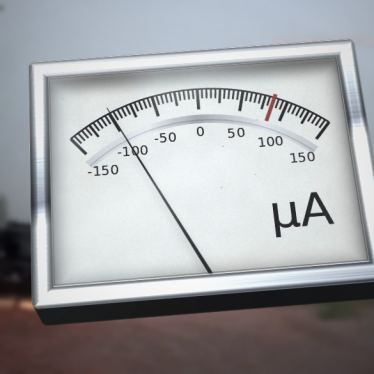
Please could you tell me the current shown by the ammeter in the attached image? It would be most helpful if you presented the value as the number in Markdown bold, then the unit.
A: **-100** µA
